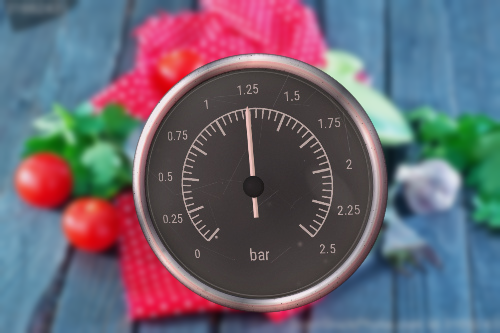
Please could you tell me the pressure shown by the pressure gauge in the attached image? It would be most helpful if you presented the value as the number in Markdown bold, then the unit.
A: **1.25** bar
